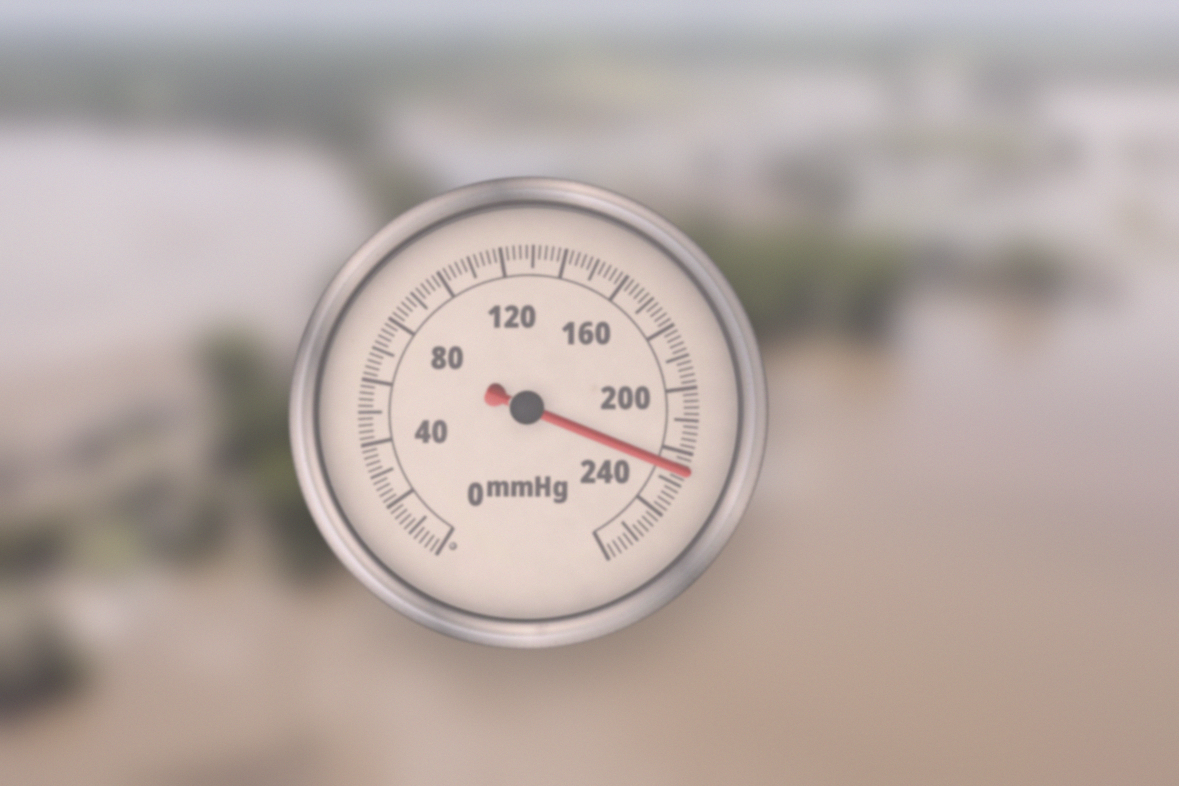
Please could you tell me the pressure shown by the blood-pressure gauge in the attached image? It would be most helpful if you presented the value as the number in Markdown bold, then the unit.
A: **226** mmHg
